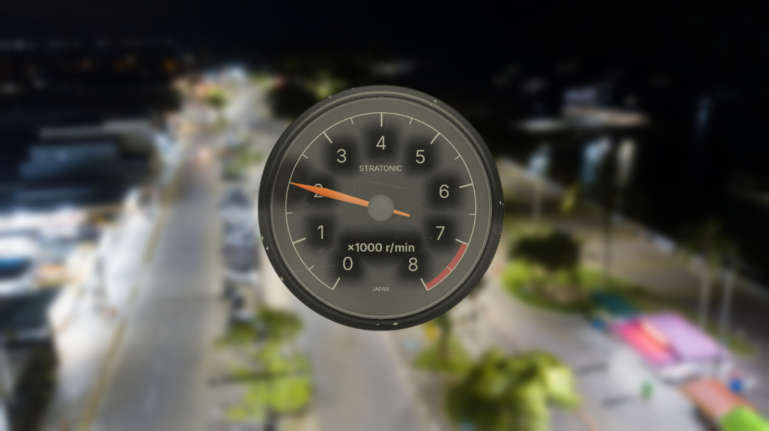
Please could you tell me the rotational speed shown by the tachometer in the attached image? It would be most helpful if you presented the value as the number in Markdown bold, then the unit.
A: **2000** rpm
